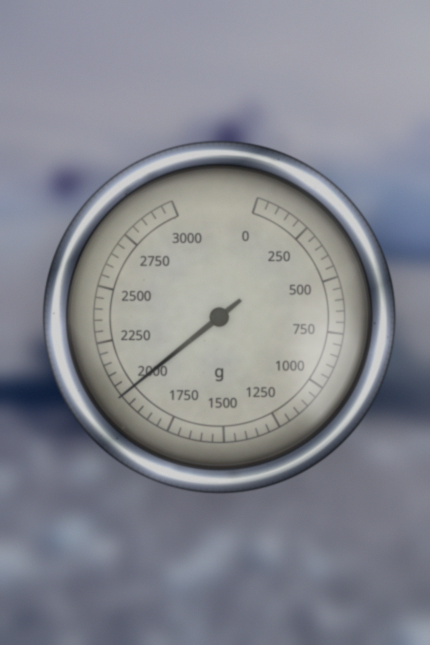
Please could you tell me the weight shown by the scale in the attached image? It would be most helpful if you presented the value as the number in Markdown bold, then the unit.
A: **2000** g
